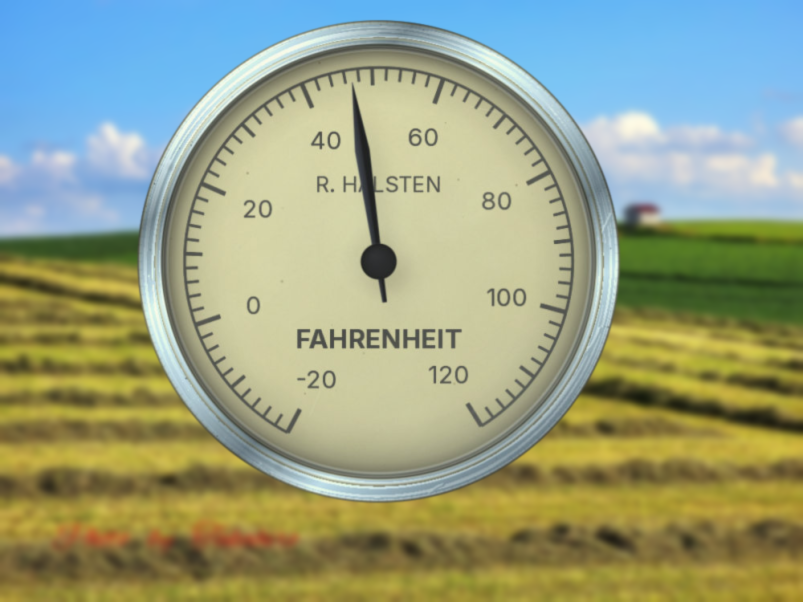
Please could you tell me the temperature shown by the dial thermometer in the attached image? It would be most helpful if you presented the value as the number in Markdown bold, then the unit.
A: **47** °F
